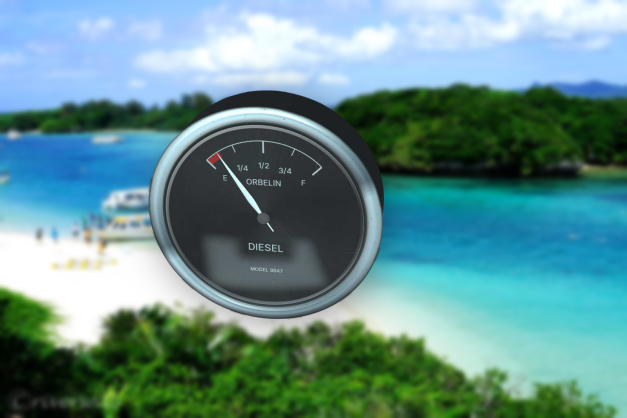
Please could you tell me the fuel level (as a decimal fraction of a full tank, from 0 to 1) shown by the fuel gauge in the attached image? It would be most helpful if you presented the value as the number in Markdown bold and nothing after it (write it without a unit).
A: **0.125**
